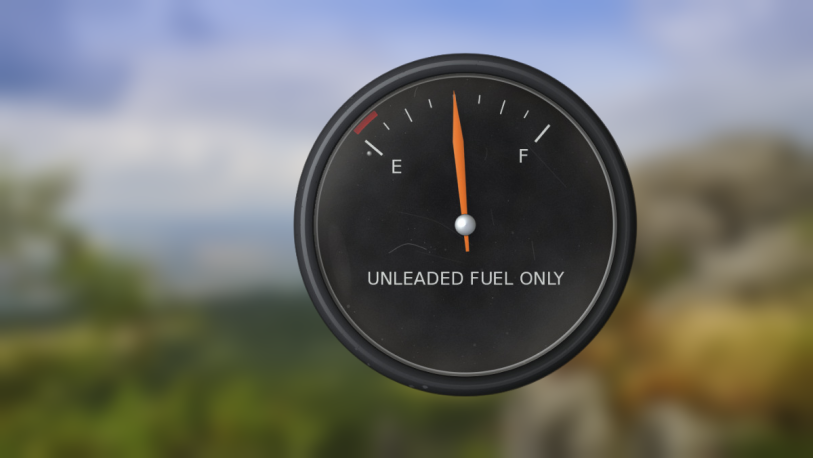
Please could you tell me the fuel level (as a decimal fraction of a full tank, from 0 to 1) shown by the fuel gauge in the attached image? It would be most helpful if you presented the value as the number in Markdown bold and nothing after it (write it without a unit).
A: **0.5**
